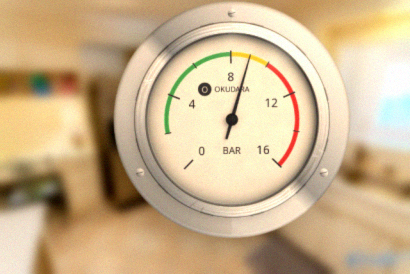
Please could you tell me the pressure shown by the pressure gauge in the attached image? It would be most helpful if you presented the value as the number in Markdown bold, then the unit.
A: **9** bar
